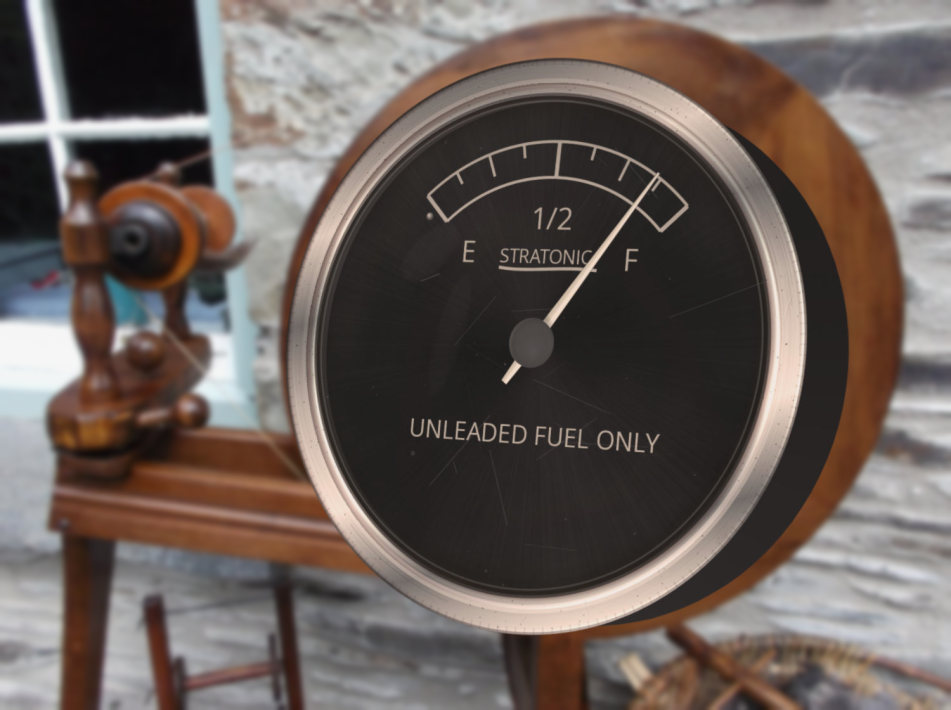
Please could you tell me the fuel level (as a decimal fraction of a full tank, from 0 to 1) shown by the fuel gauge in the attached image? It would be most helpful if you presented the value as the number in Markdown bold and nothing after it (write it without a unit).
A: **0.875**
